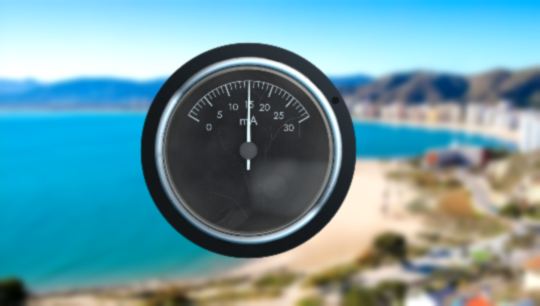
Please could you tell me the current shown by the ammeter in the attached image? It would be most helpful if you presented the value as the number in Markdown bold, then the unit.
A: **15** mA
